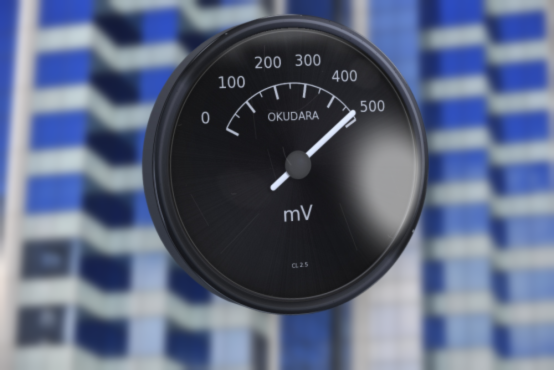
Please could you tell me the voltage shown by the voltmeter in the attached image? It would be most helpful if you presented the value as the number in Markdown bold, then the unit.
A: **475** mV
